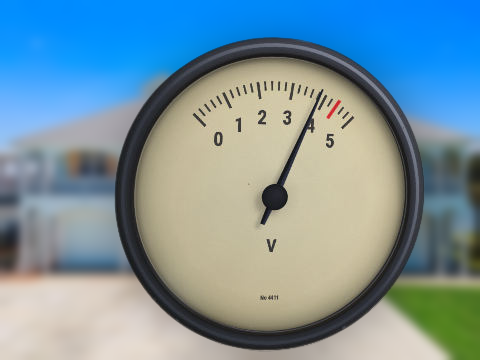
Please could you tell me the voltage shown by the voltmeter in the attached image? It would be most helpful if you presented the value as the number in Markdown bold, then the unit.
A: **3.8** V
